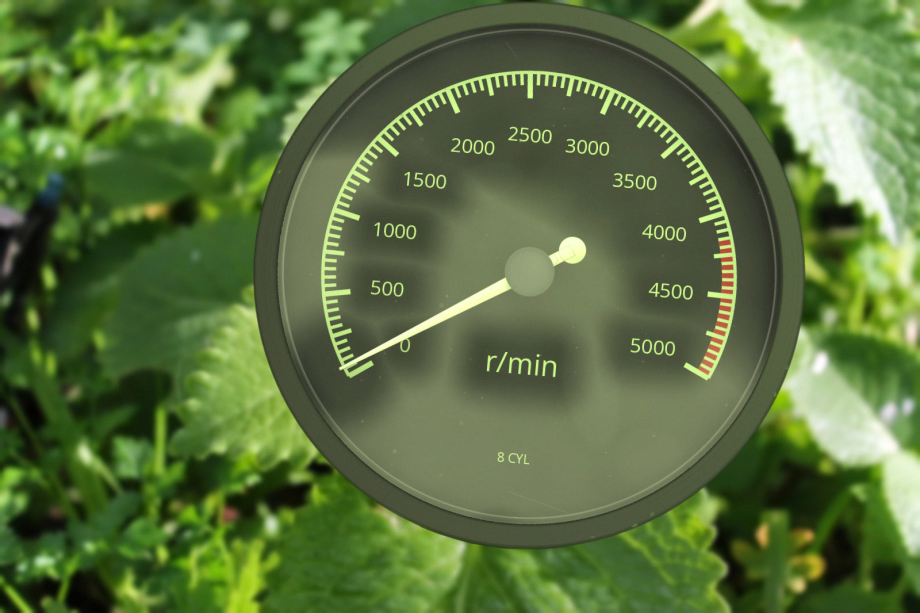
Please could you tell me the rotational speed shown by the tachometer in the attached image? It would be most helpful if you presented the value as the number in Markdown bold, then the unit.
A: **50** rpm
